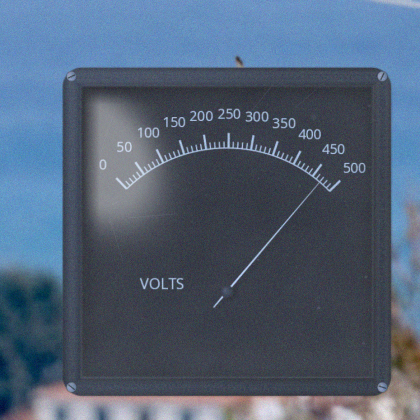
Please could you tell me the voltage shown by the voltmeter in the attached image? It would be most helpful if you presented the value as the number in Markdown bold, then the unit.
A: **470** V
